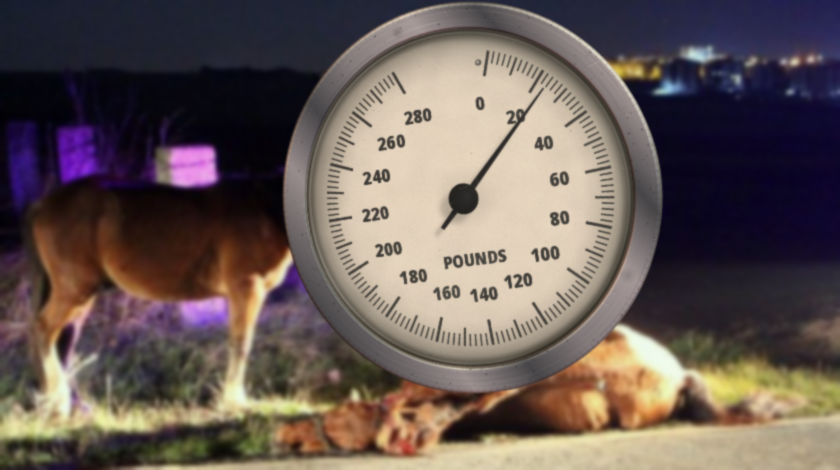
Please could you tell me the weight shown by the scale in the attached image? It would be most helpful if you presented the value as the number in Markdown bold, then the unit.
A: **24** lb
